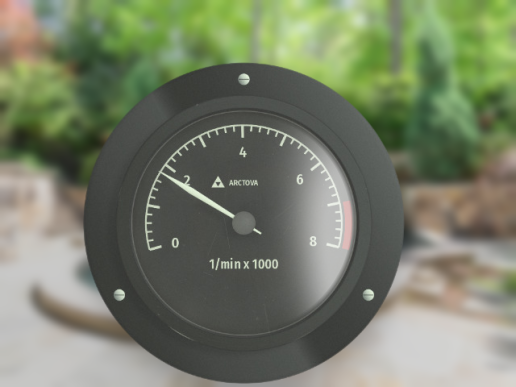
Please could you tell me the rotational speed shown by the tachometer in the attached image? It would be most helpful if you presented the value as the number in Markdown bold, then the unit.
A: **1800** rpm
